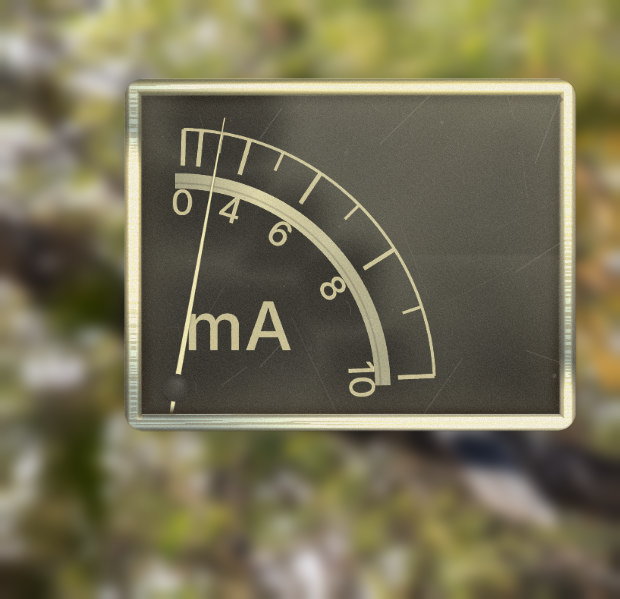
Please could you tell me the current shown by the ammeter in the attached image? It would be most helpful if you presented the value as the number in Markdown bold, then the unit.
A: **3** mA
